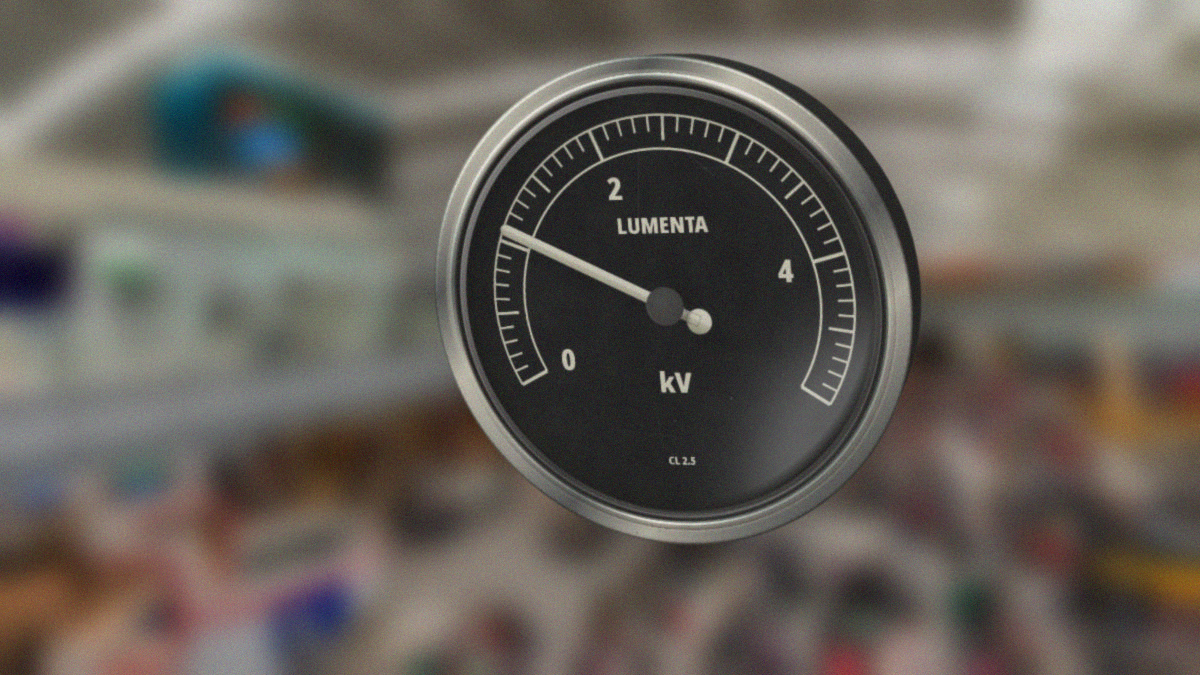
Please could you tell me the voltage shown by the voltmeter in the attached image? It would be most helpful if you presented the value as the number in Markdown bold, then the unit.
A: **1.1** kV
